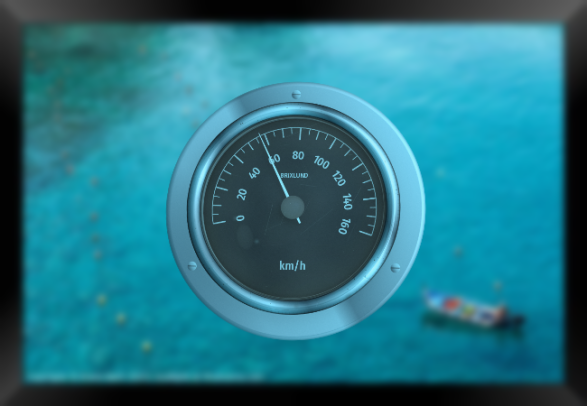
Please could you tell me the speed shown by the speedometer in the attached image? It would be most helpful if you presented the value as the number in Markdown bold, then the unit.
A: **57.5** km/h
